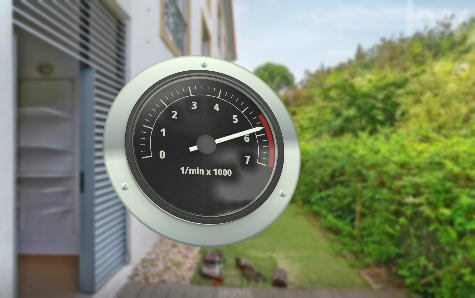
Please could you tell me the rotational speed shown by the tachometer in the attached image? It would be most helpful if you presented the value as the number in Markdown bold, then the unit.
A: **5800** rpm
